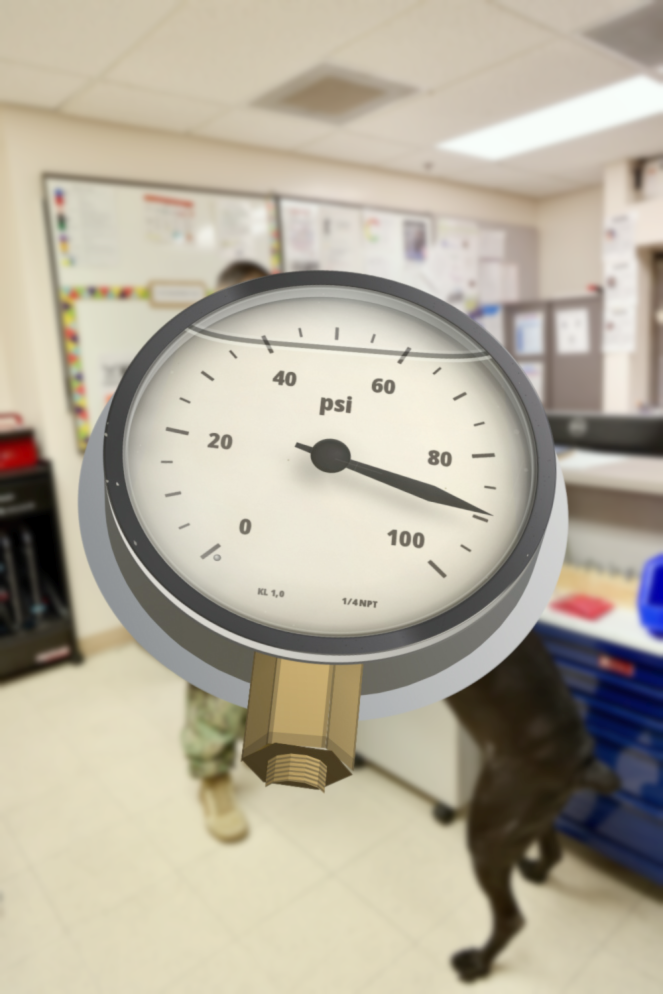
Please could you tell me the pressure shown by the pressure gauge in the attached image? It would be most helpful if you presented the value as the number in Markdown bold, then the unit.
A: **90** psi
